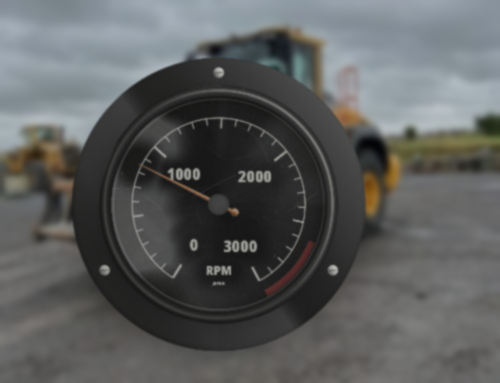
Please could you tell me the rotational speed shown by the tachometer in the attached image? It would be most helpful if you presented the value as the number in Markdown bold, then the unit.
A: **850** rpm
